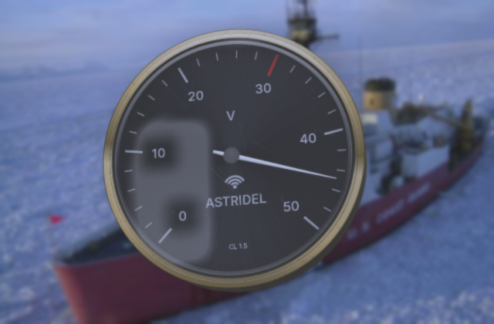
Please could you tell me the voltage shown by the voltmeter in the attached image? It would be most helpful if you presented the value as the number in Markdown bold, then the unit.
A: **45** V
